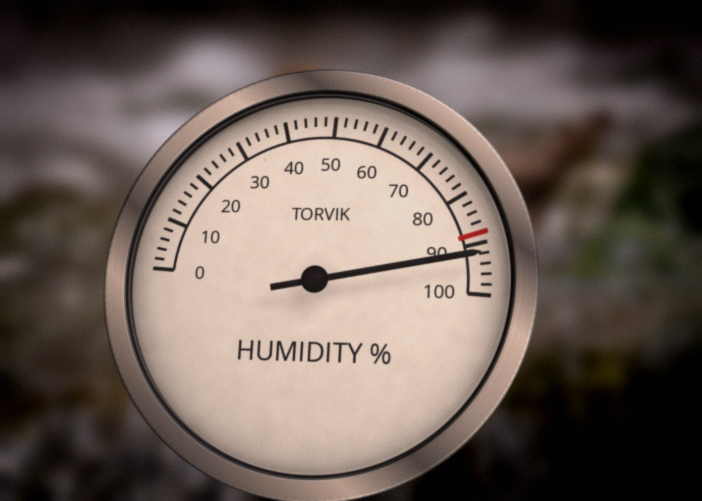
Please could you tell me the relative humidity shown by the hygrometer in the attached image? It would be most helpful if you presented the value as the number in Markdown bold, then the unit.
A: **92** %
